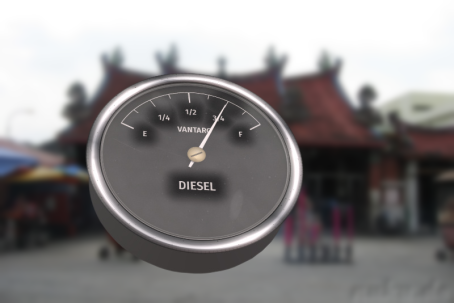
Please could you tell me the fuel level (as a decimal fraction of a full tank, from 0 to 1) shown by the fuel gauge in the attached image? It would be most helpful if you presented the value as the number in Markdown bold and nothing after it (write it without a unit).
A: **0.75**
